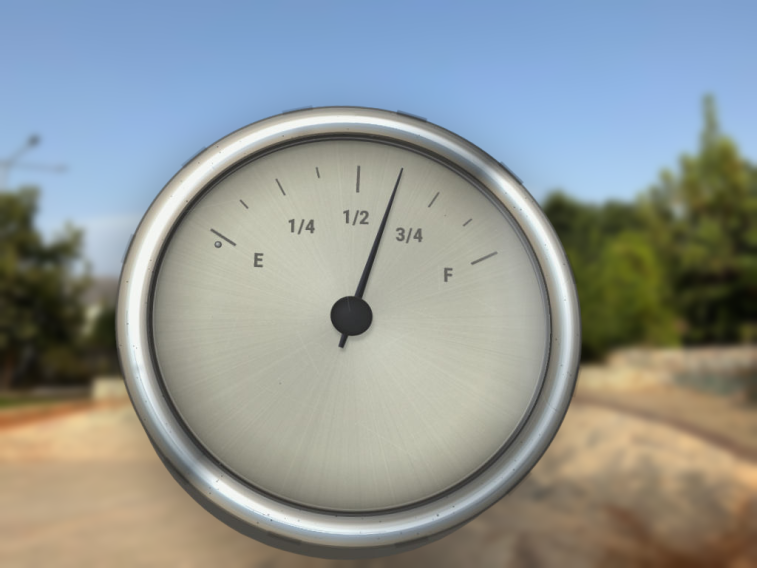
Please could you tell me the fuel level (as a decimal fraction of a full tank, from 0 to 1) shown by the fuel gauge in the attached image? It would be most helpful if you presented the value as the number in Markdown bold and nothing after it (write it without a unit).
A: **0.625**
